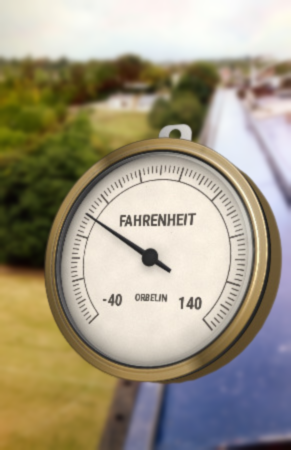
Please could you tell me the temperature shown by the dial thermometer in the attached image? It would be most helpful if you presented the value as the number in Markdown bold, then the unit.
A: **10** °F
